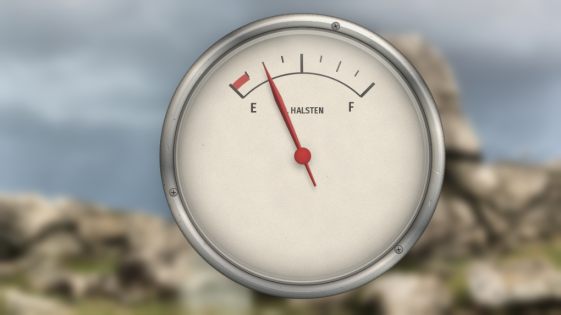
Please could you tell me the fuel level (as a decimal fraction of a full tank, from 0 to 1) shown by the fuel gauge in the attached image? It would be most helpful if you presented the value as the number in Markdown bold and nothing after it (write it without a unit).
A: **0.25**
